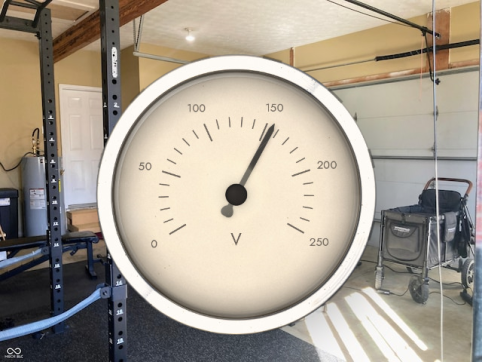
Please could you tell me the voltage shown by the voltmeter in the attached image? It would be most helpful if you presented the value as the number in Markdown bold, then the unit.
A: **155** V
